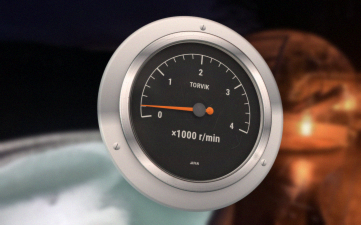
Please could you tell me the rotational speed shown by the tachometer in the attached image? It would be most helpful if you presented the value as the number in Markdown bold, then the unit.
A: **200** rpm
